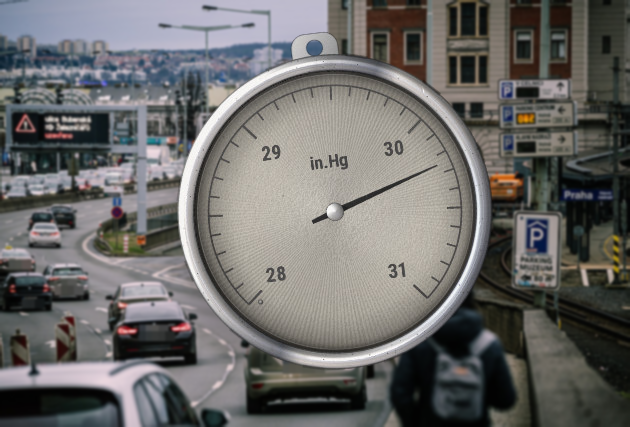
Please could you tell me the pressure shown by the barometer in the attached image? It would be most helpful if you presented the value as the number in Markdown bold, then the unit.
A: **30.25** inHg
